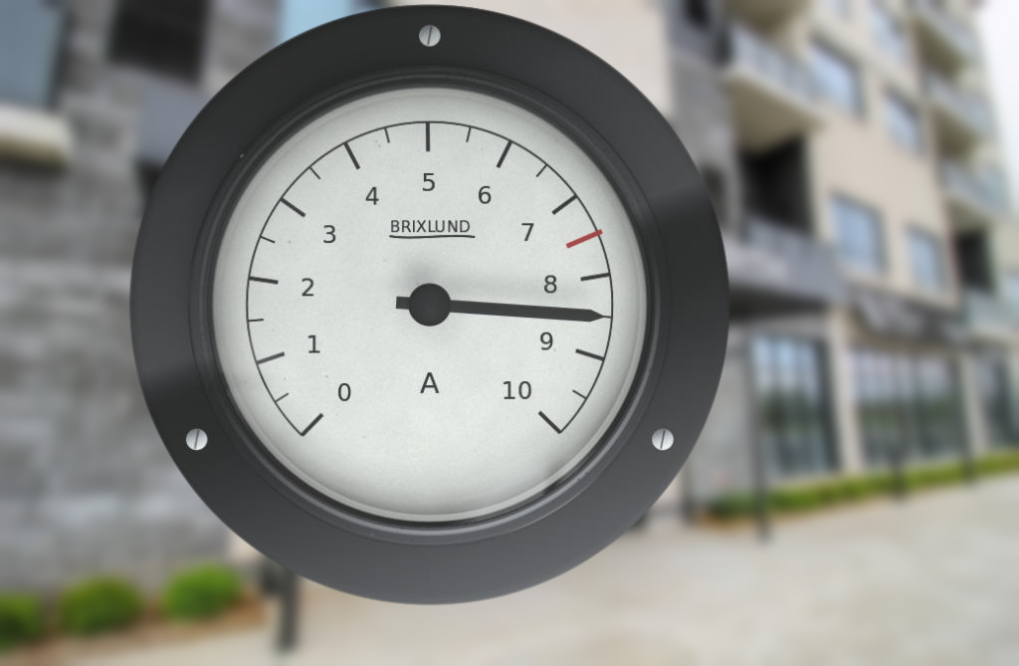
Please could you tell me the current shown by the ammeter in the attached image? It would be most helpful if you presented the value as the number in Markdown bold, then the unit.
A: **8.5** A
